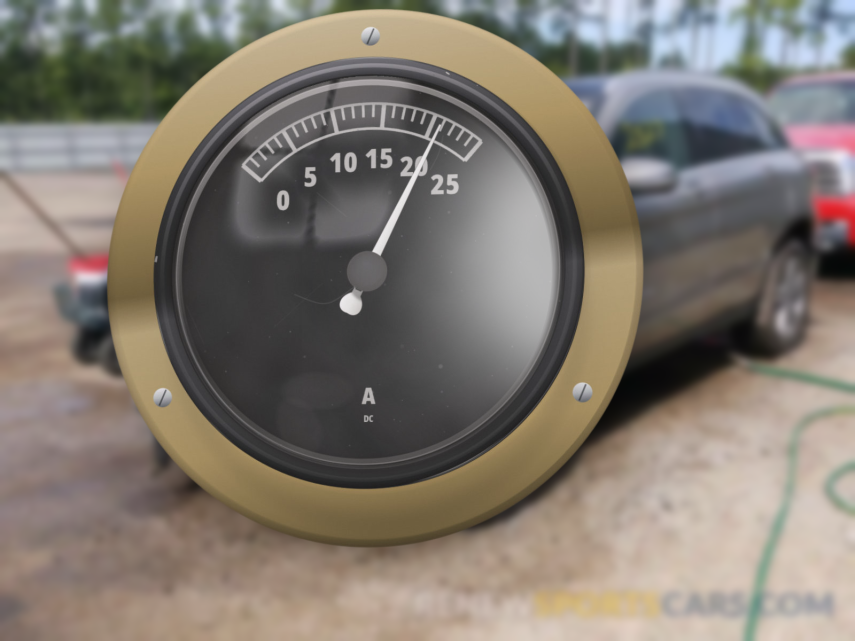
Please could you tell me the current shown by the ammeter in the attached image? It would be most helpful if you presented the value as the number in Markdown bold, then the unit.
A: **21** A
